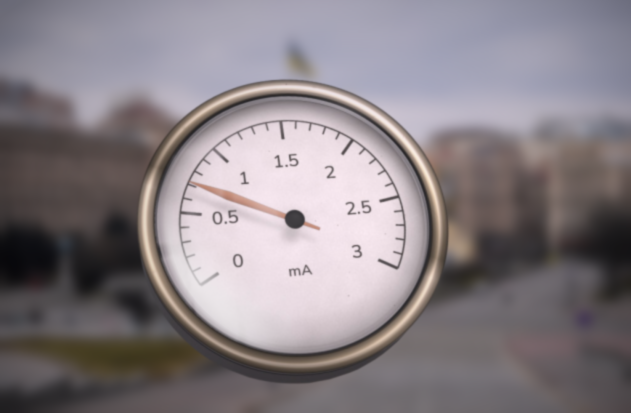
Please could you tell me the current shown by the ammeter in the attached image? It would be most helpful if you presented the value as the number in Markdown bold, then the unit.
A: **0.7** mA
